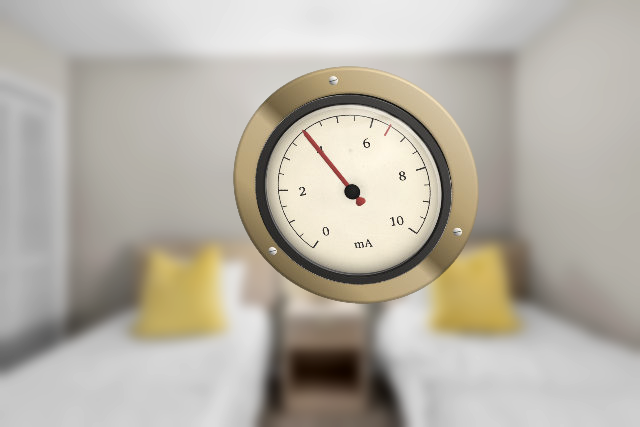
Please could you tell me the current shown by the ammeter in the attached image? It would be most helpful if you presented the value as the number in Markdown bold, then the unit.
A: **4** mA
